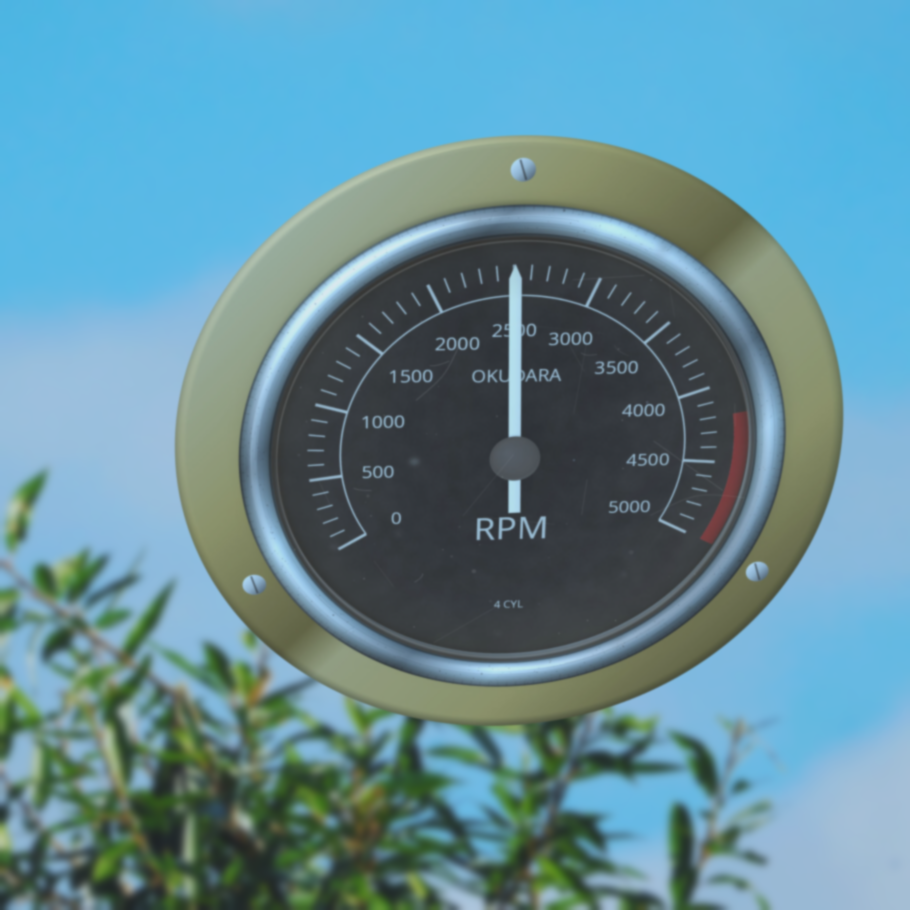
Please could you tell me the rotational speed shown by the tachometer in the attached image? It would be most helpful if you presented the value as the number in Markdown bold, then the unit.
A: **2500** rpm
